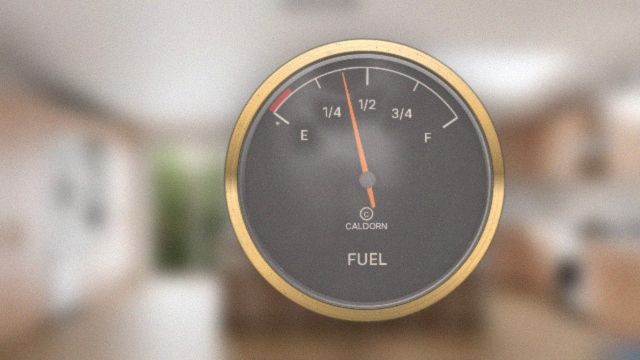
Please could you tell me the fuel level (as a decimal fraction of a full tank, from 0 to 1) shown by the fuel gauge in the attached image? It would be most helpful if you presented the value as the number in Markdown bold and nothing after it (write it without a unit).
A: **0.375**
